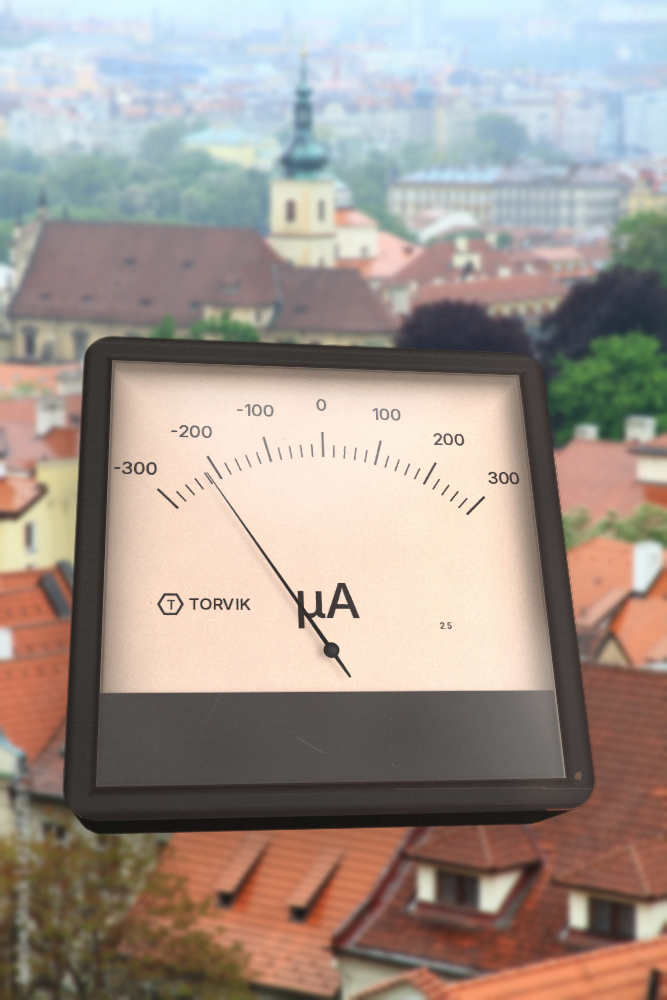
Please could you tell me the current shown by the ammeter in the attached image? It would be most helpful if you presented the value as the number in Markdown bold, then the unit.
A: **-220** µA
